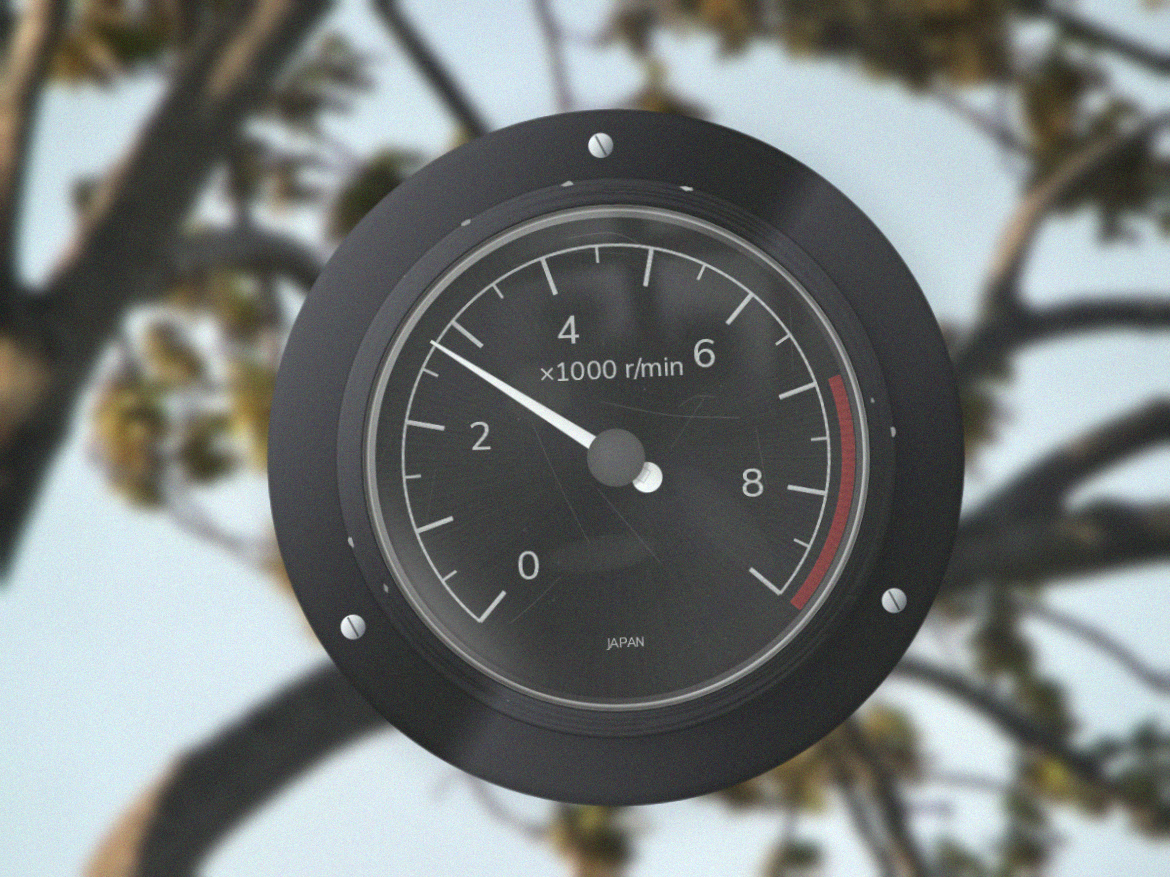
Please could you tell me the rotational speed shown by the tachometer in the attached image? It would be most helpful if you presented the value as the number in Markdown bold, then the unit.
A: **2750** rpm
